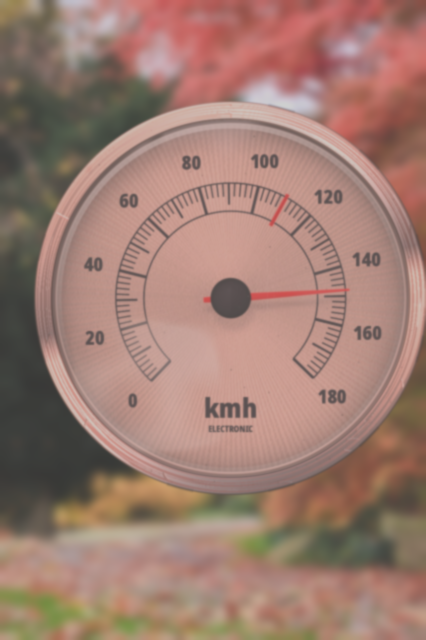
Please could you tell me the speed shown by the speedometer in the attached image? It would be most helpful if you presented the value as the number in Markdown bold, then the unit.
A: **148** km/h
